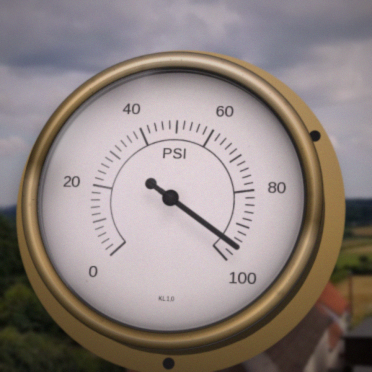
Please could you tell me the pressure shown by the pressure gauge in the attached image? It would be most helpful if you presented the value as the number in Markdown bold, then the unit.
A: **96** psi
